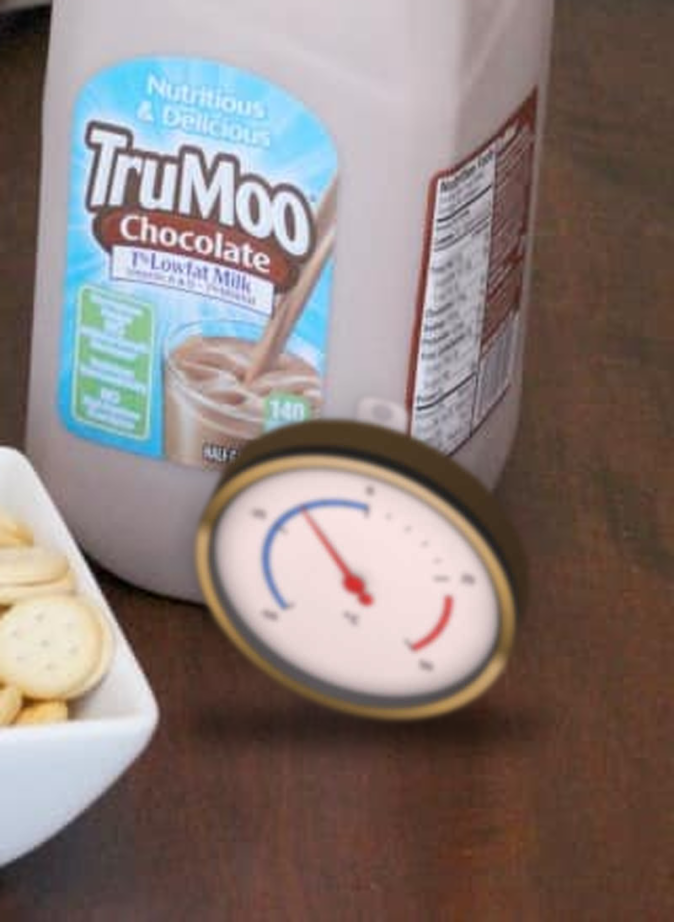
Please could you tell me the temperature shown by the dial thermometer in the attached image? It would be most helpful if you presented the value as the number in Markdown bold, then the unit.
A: **-15** °C
